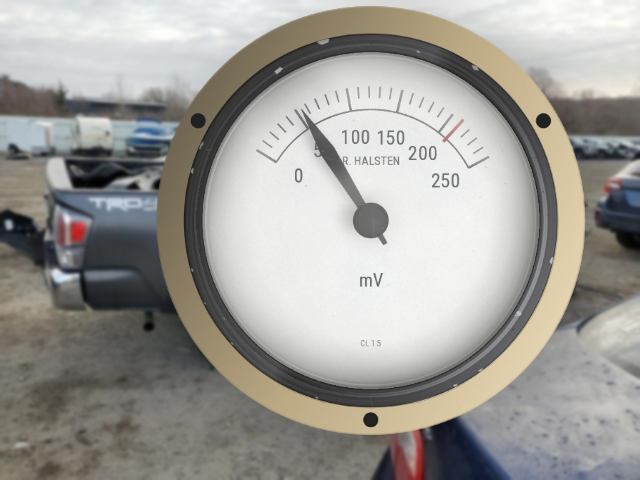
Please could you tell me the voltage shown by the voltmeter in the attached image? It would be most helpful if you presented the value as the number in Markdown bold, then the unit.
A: **55** mV
